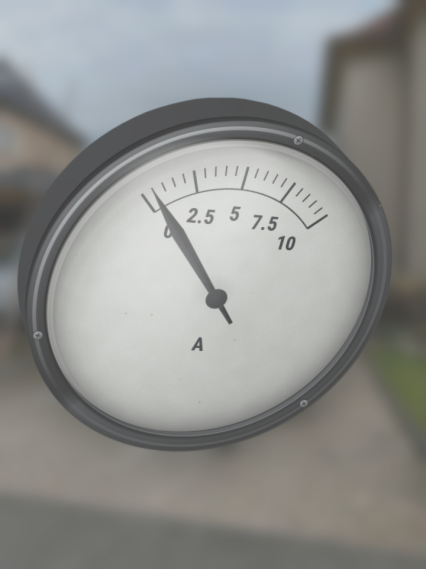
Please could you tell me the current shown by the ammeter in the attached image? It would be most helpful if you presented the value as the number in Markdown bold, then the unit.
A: **0.5** A
